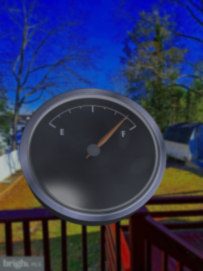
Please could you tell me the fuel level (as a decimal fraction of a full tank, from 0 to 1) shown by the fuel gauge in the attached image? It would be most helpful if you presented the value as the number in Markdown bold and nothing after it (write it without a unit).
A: **0.875**
